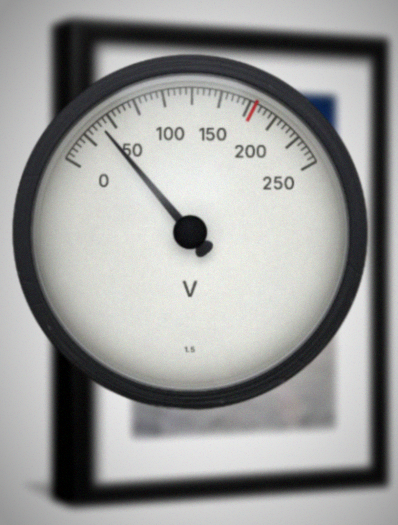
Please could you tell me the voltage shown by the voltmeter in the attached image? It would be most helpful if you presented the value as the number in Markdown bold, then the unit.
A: **40** V
